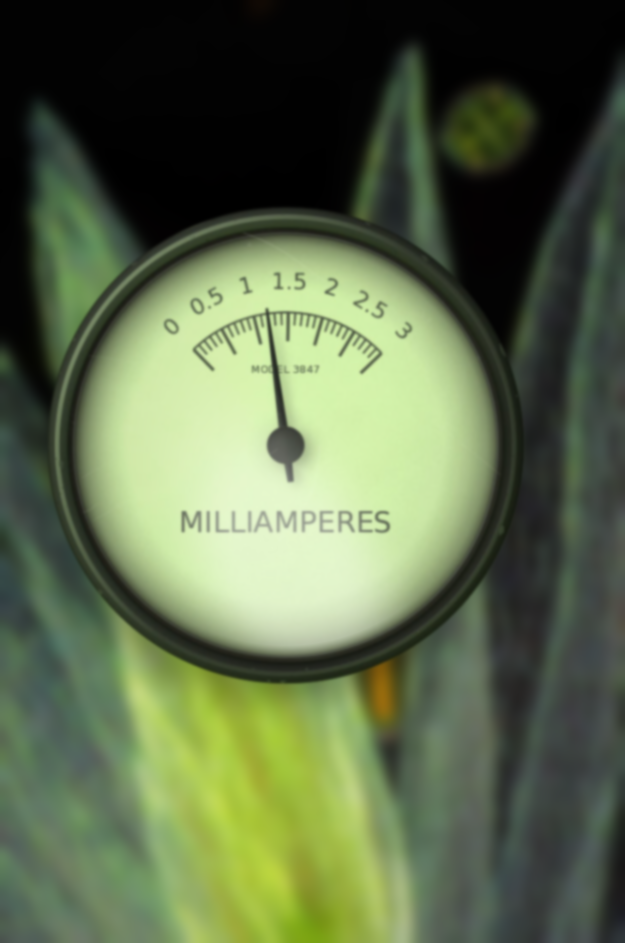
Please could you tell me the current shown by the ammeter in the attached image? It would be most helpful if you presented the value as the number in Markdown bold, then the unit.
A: **1.2** mA
